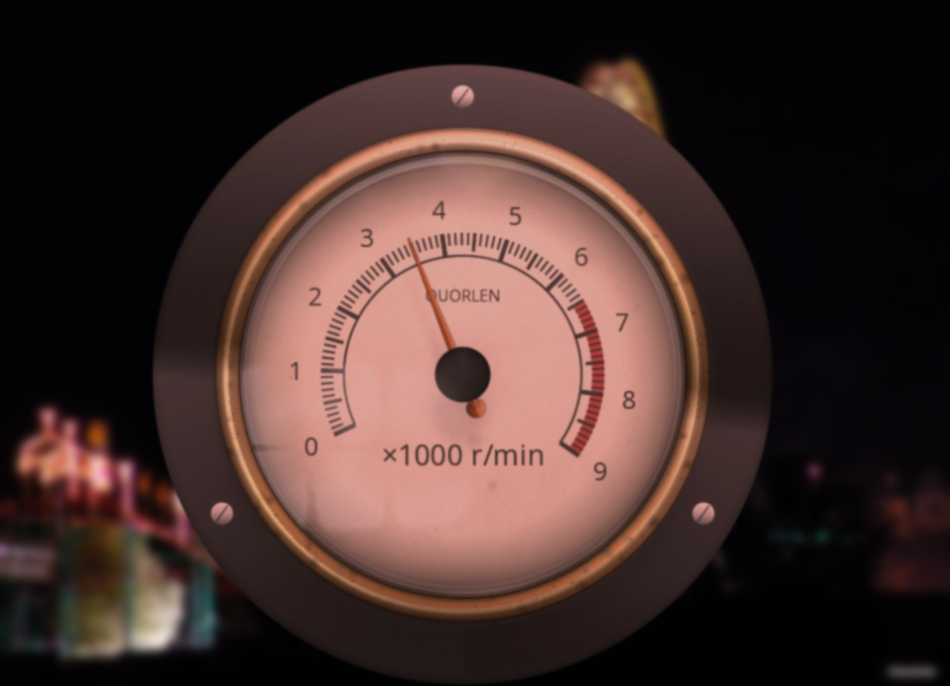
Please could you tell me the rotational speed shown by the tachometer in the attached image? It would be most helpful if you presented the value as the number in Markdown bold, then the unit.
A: **3500** rpm
